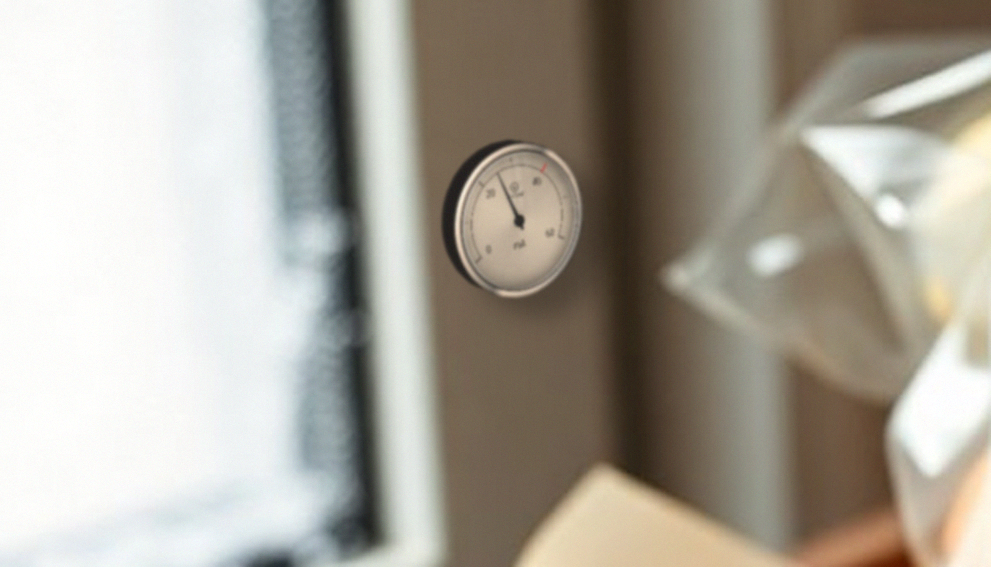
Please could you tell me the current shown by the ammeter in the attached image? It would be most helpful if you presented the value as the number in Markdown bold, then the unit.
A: **25** mA
